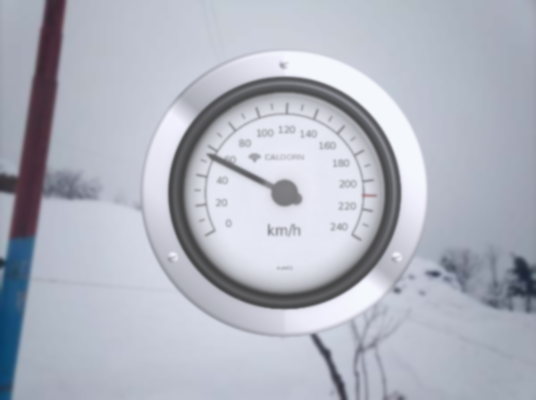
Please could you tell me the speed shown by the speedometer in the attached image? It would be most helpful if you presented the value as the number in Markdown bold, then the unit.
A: **55** km/h
